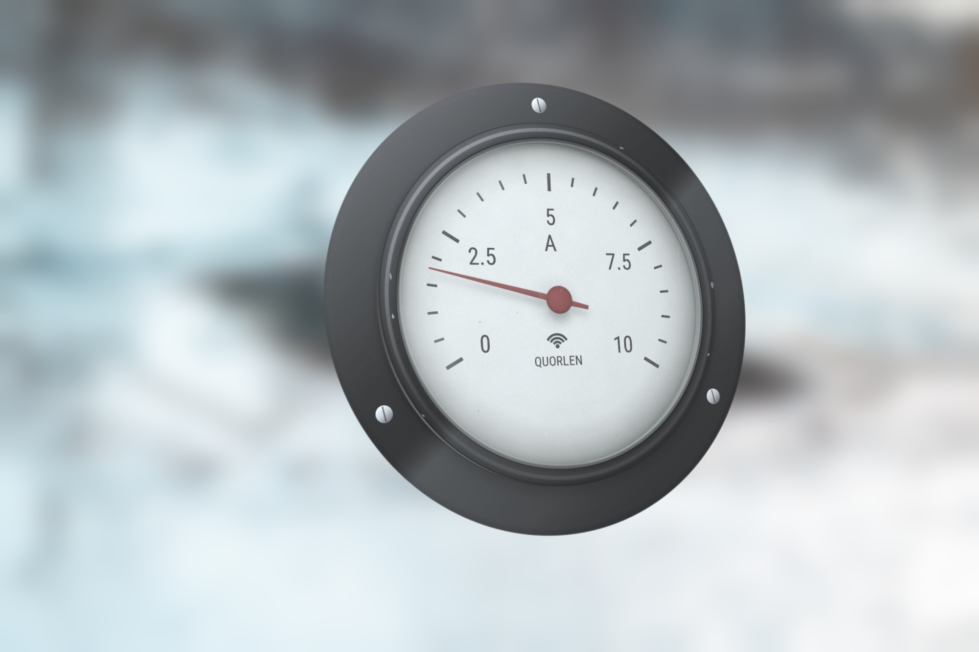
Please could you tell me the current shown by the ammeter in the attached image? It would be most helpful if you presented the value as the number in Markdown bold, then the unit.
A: **1.75** A
